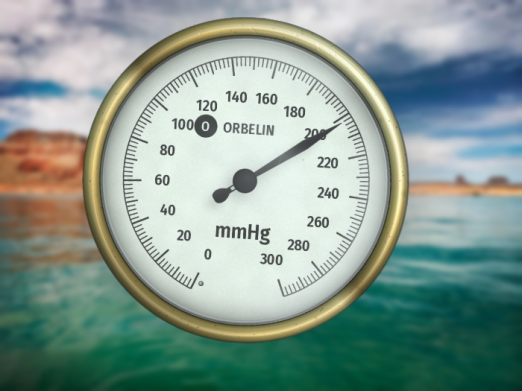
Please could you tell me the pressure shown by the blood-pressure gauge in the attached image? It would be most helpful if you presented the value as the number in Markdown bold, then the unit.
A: **202** mmHg
